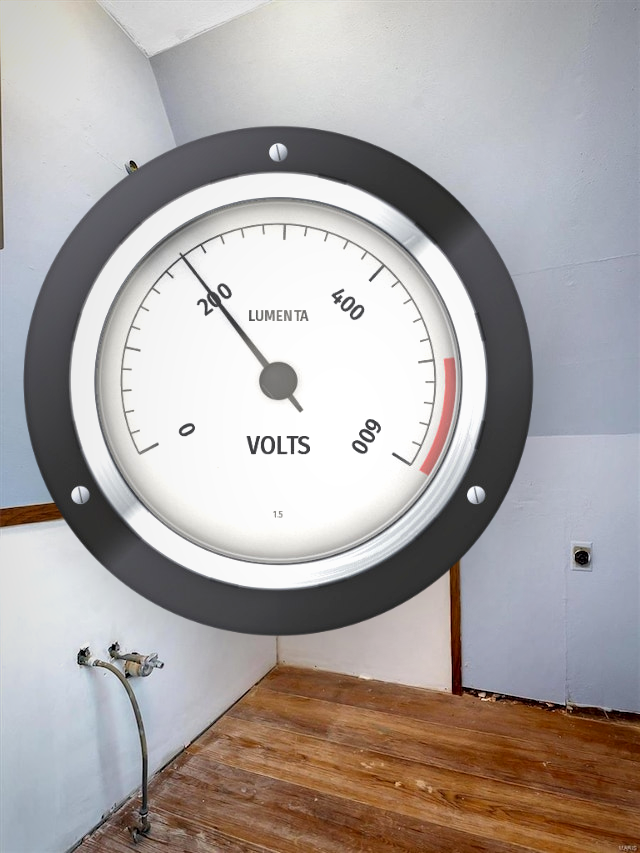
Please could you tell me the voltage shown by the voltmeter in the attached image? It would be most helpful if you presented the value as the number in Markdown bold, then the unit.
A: **200** V
